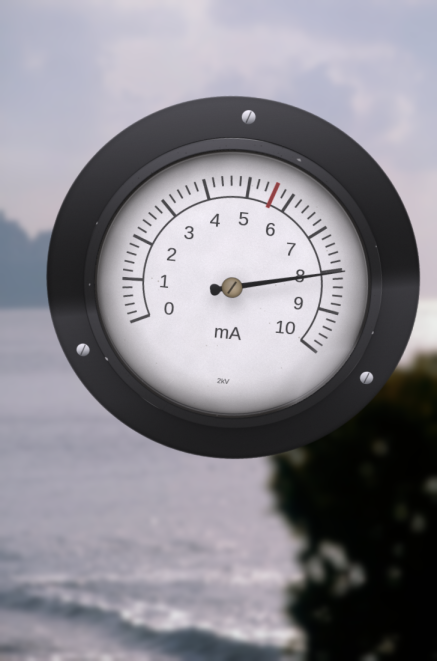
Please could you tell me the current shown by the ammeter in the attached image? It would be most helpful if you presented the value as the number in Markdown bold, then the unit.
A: **8** mA
